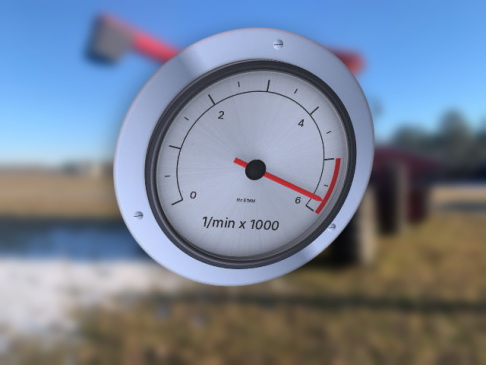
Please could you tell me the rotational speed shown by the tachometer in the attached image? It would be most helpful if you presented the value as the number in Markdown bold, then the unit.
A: **5750** rpm
